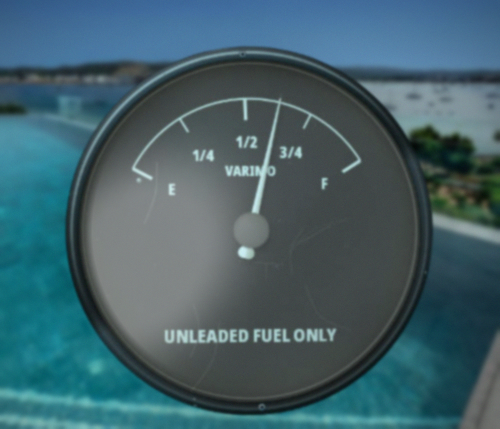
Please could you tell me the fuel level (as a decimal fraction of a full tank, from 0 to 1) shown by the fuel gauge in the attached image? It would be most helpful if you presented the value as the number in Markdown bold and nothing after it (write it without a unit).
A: **0.625**
